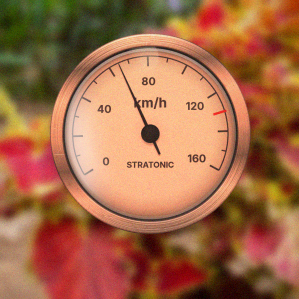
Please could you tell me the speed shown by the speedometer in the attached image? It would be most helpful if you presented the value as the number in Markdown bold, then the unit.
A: **65** km/h
